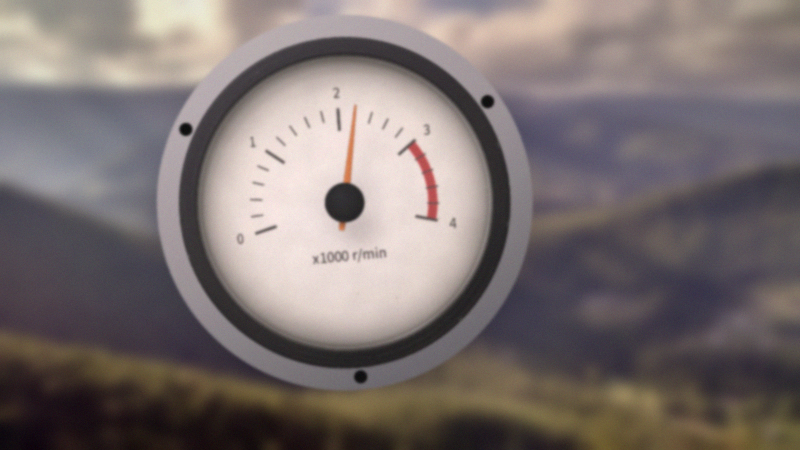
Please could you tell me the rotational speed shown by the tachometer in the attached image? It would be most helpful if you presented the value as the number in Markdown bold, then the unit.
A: **2200** rpm
